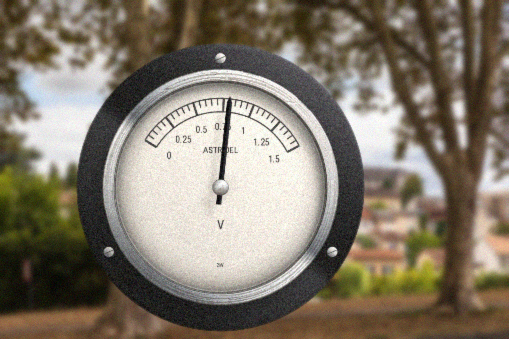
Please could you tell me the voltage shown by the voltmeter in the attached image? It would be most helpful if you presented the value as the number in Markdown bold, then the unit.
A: **0.8** V
